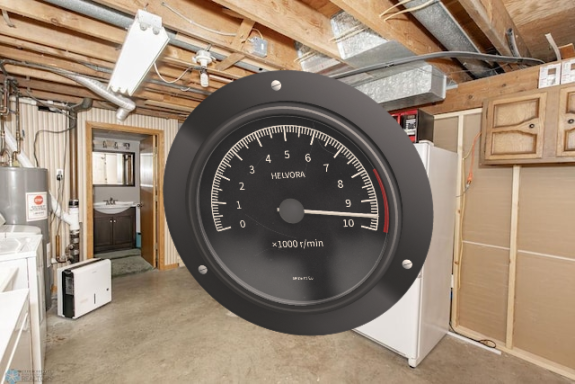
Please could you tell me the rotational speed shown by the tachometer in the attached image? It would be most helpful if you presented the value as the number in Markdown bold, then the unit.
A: **9500** rpm
